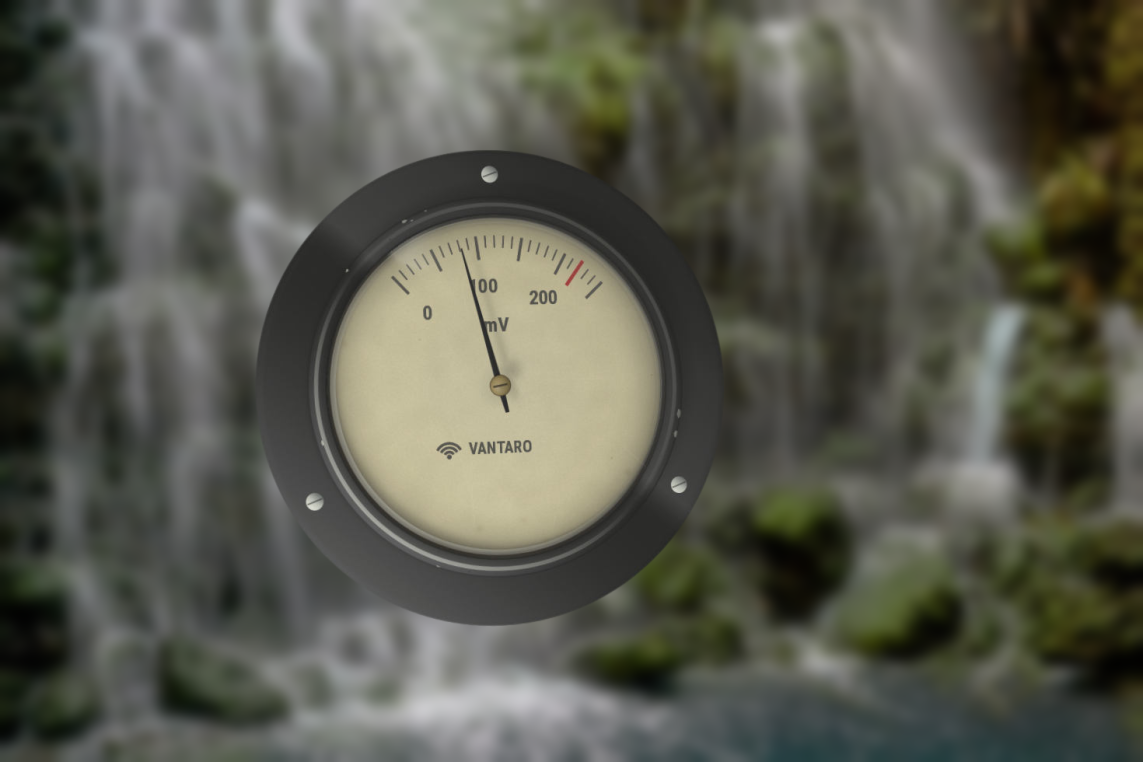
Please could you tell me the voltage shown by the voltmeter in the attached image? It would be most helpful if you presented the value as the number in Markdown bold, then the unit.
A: **80** mV
